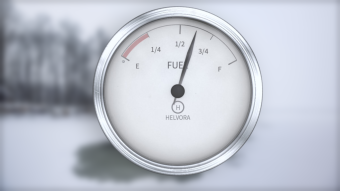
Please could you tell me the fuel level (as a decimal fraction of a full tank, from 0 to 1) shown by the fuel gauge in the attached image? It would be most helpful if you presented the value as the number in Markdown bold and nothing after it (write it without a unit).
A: **0.625**
